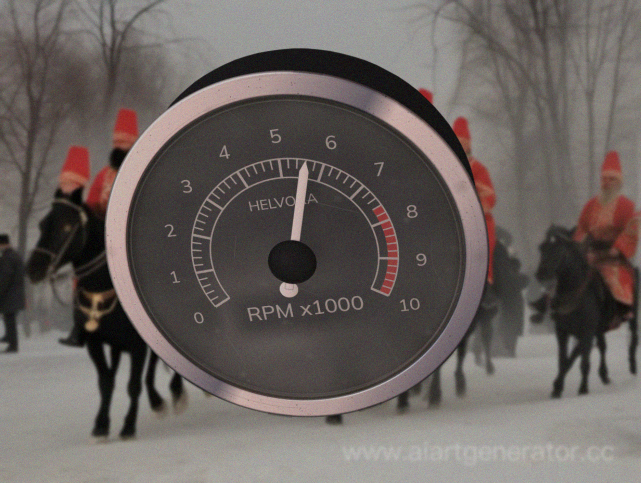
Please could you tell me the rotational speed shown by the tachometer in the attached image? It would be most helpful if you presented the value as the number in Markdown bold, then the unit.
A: **5600** rpm
